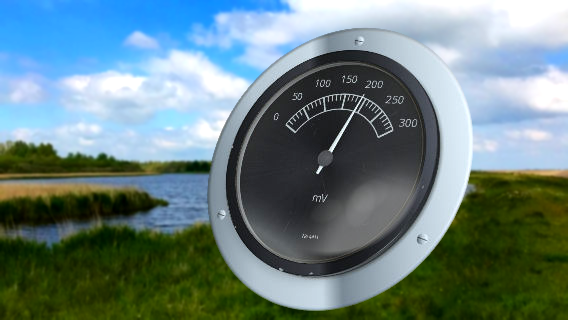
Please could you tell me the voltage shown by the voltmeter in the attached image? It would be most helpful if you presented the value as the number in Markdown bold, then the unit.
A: **200** mV
